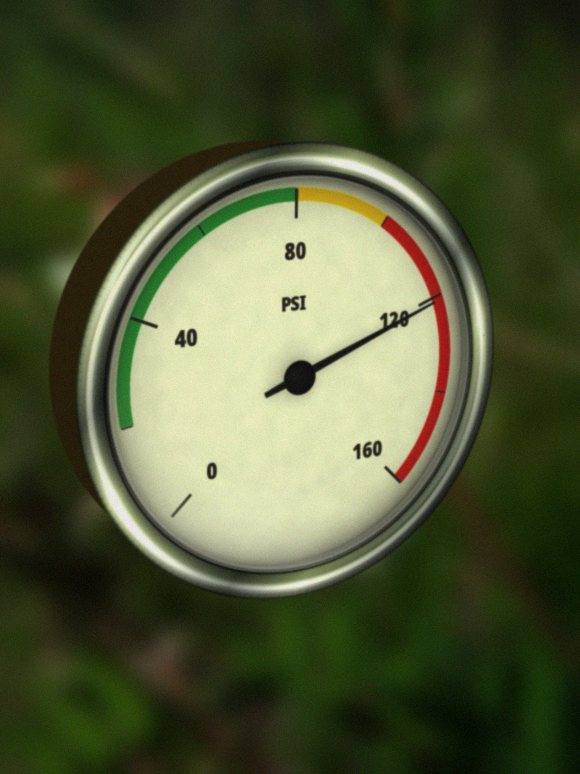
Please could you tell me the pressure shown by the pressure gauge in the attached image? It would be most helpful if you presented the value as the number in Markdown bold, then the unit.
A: **120** psi
